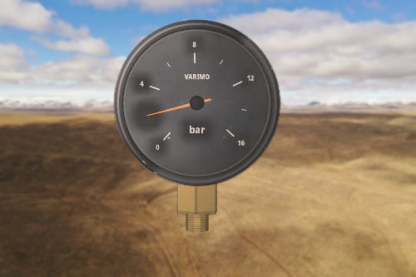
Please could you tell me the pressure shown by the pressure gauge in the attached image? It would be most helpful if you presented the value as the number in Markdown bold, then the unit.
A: **2** bar
